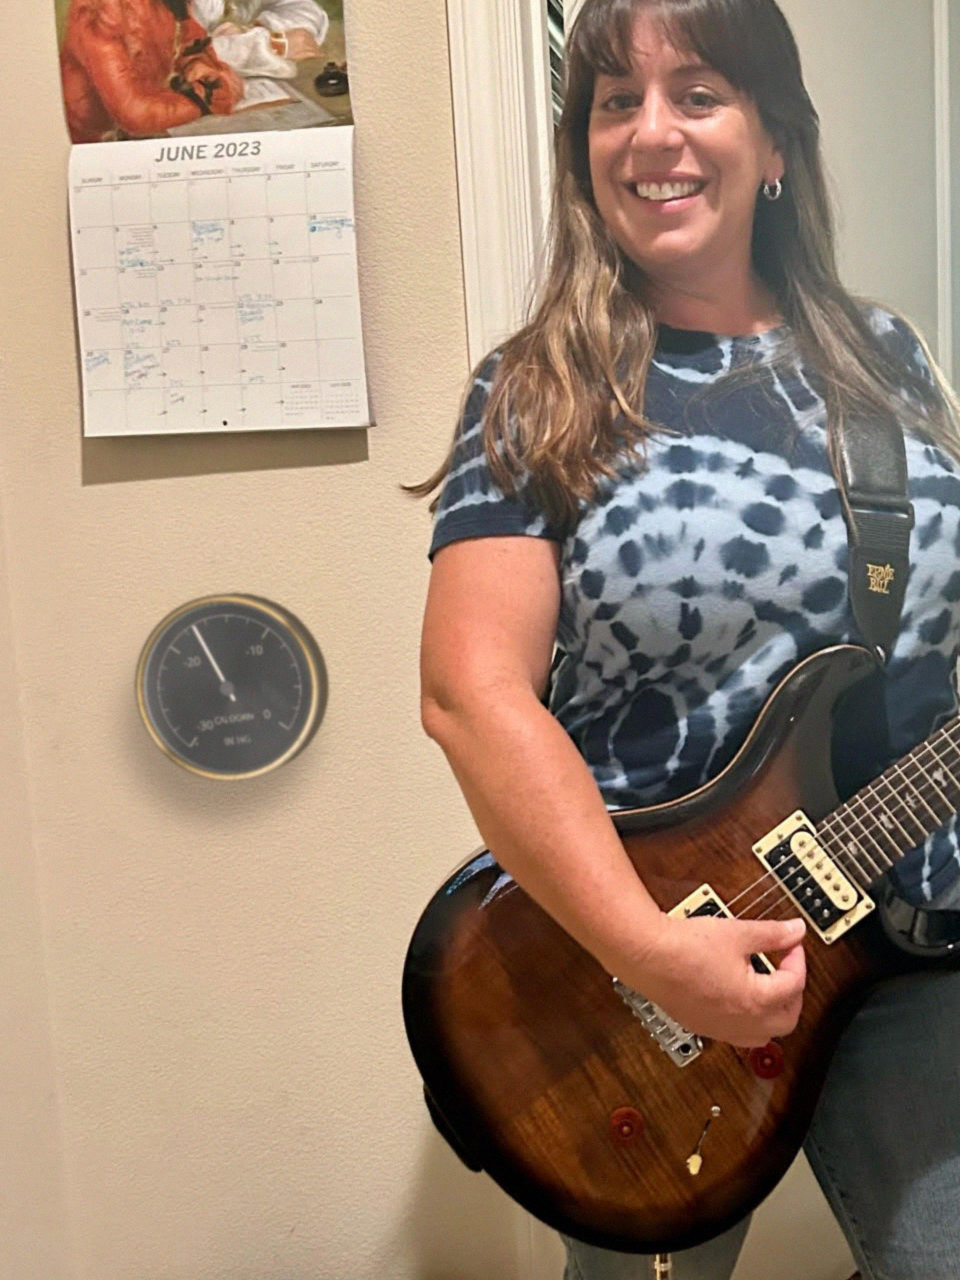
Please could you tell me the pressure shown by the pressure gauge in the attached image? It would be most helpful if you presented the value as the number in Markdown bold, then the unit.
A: **-17** inHg
